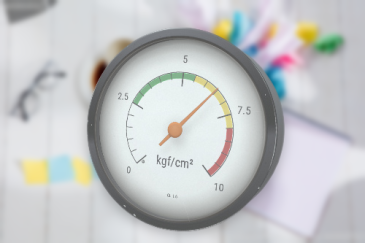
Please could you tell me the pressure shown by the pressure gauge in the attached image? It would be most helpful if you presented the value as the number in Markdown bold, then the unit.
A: **6.5** kg/cm²
